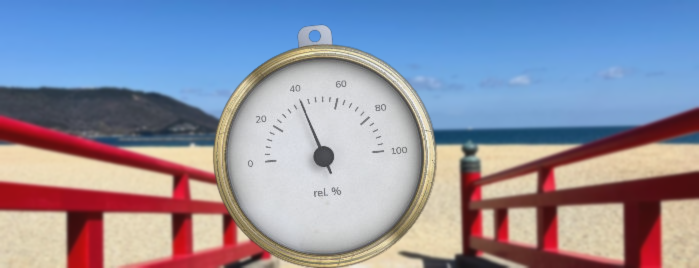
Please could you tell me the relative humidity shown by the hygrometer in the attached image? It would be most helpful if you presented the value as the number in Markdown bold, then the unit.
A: **40** %
